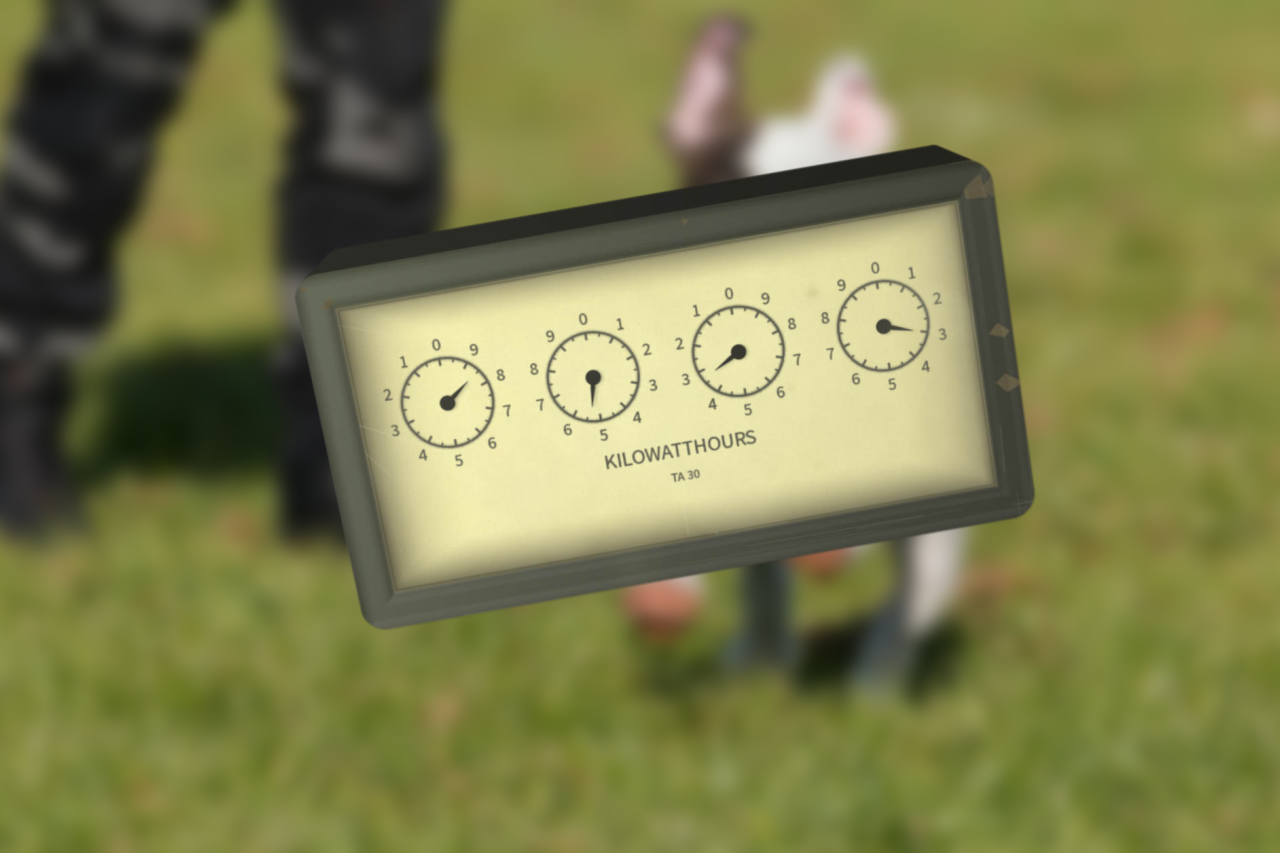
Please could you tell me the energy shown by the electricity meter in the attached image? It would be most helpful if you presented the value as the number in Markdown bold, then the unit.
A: **8533** kWh
